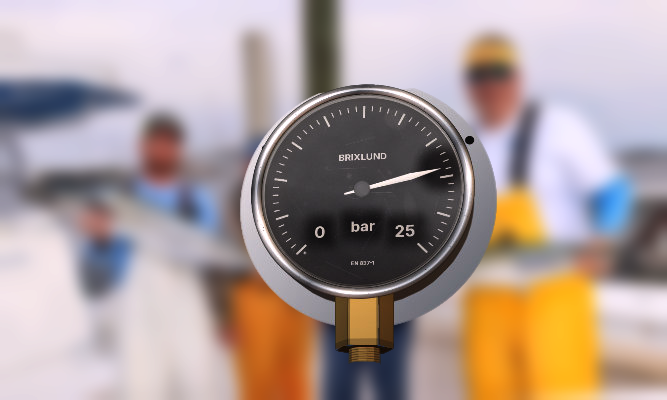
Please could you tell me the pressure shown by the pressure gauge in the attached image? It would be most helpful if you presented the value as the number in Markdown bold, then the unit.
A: **19.5** bar
